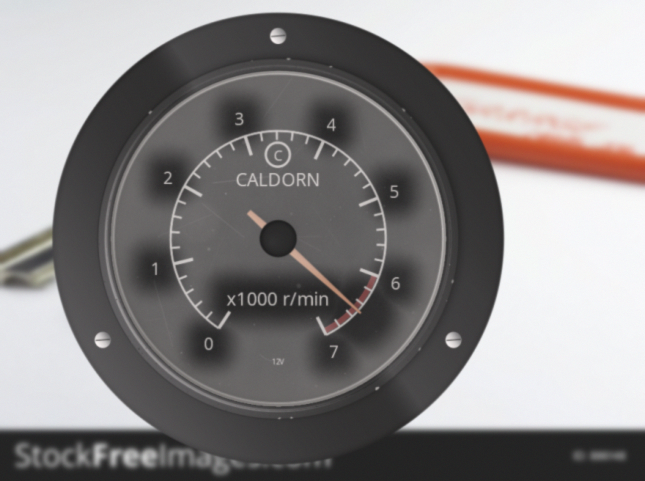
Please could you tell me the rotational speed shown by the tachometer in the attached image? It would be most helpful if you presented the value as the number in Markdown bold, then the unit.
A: **6500** rpm
